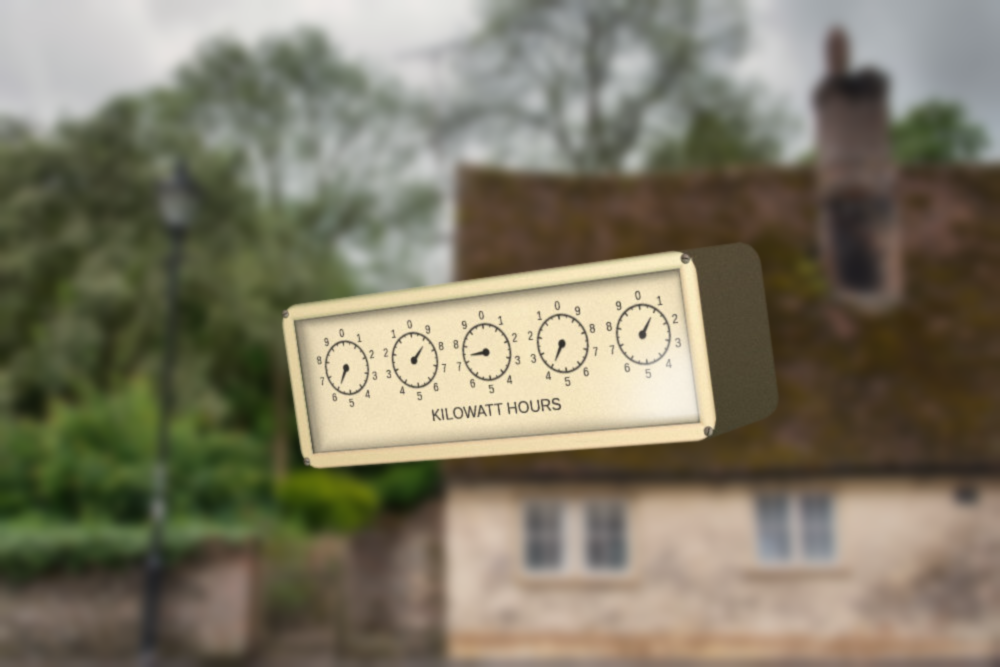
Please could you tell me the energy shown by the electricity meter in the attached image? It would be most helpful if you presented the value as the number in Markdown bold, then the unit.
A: **58741** kWh
